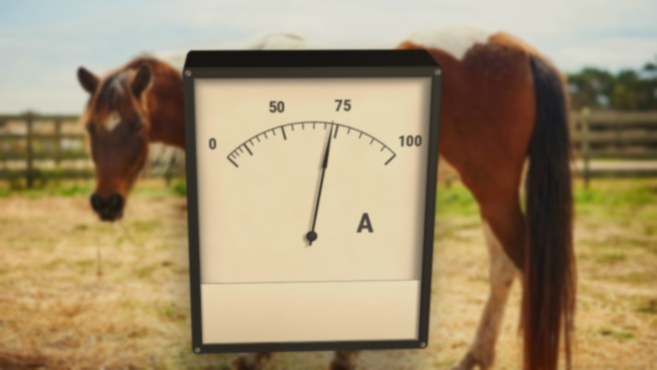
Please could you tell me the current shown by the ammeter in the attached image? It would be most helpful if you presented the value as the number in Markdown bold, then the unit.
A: **72.5** A
